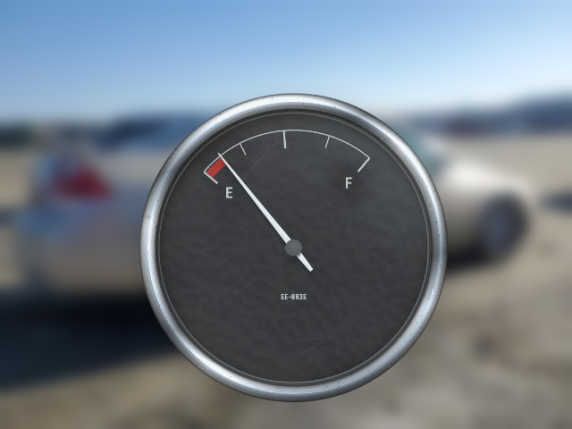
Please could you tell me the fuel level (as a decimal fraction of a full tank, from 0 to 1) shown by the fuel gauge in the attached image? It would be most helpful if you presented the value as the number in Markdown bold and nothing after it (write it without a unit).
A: **0.125**
